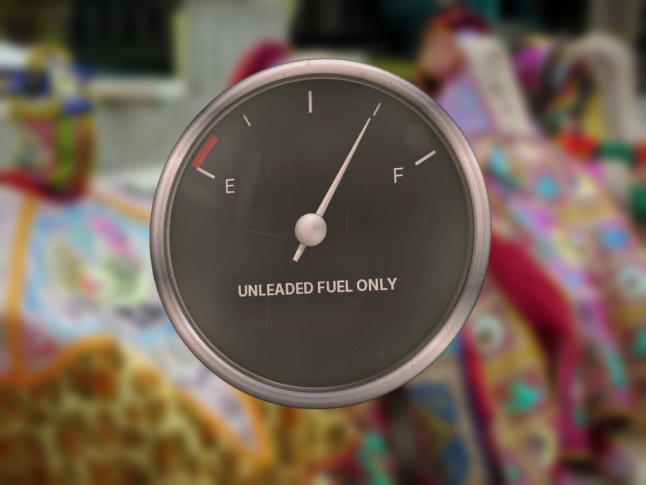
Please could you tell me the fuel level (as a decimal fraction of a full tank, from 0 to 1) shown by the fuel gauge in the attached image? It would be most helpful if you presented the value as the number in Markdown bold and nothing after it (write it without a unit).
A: **0.75**
